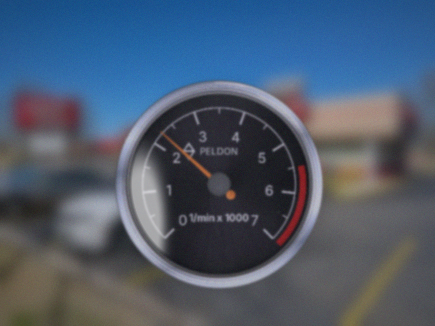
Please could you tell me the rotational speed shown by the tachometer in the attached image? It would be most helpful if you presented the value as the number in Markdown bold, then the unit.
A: **2250** rpm
